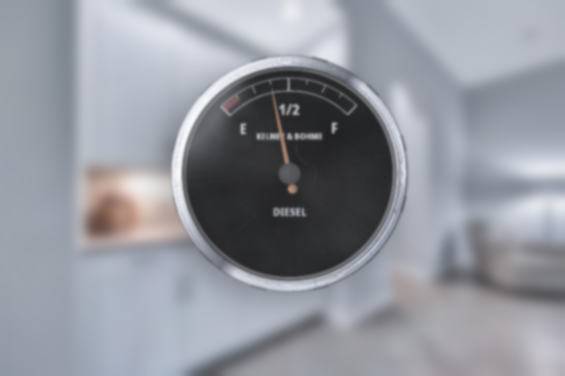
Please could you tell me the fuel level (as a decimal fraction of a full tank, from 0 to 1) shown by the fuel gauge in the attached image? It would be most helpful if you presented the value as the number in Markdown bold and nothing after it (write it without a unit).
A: **0.375**
